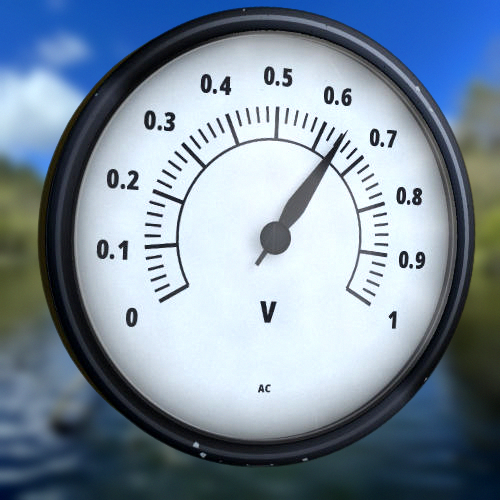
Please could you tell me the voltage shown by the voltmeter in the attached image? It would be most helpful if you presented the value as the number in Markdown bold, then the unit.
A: **0.64** V
